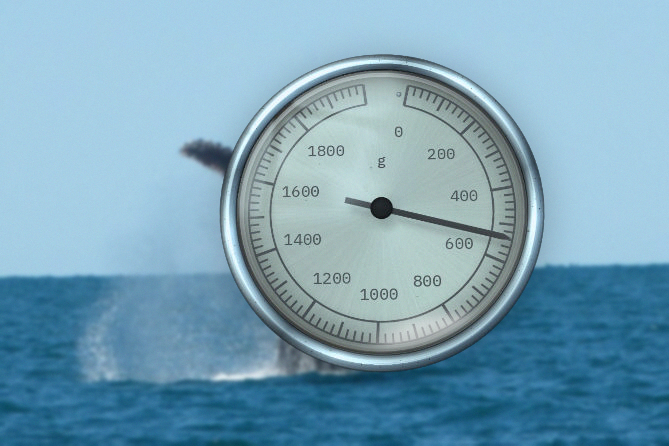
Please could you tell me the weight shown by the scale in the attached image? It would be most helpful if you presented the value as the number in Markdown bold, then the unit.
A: **540** g
